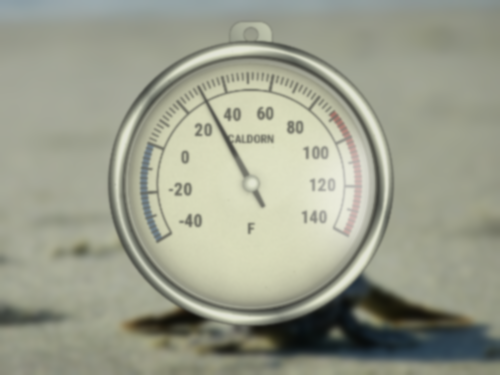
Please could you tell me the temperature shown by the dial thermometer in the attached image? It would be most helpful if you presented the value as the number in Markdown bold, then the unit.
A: **30** °F
